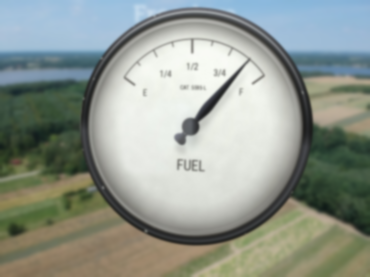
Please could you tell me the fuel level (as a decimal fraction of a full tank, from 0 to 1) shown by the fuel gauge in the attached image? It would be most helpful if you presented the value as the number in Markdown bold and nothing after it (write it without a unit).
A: **0.875**
